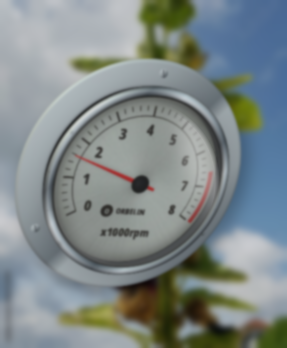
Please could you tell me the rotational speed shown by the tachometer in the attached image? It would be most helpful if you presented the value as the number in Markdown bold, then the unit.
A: **1600** rpm
